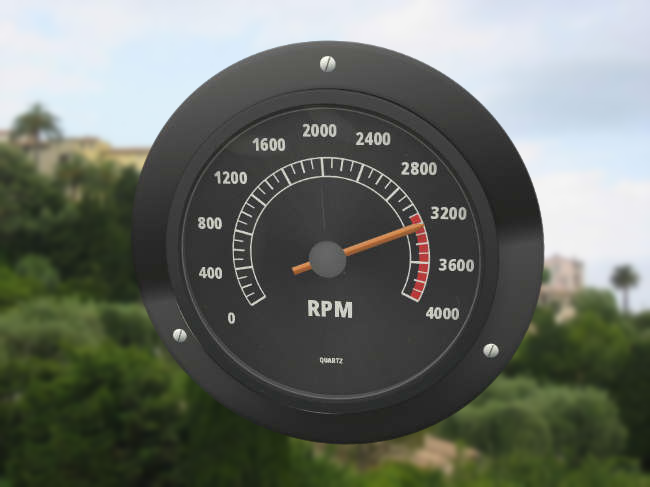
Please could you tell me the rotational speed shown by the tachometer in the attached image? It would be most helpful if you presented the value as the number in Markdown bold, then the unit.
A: **3200** rpm
